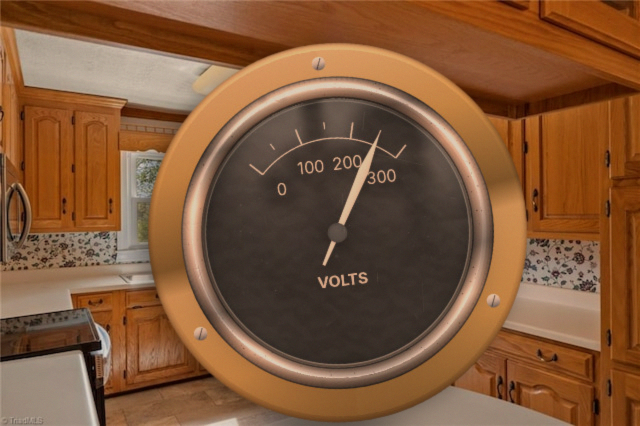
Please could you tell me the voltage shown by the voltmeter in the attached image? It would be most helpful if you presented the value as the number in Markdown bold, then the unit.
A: **250** V
